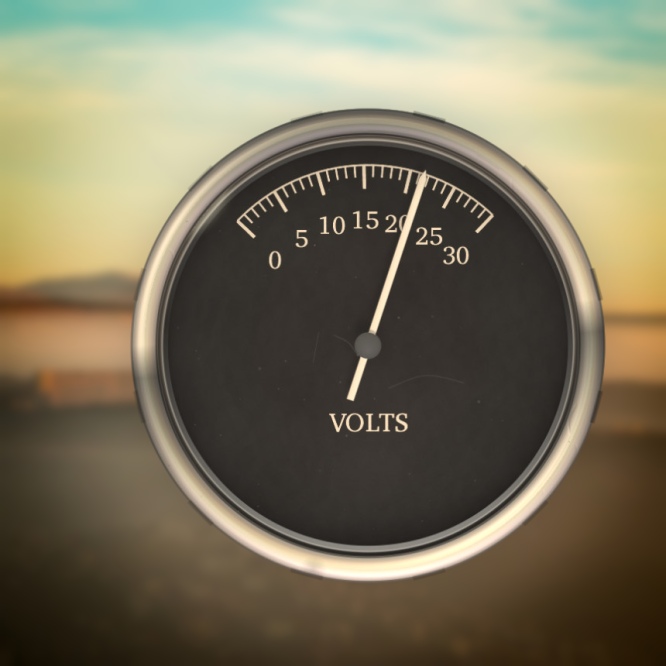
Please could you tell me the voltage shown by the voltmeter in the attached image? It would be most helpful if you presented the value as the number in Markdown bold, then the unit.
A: **21.5** V
